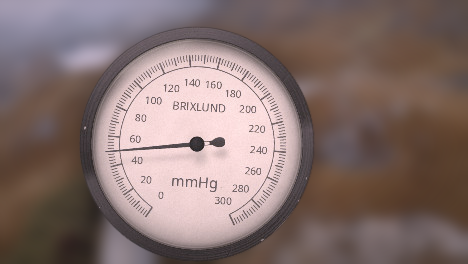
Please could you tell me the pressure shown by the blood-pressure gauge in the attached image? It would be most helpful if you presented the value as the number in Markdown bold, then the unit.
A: **50** mmHg
